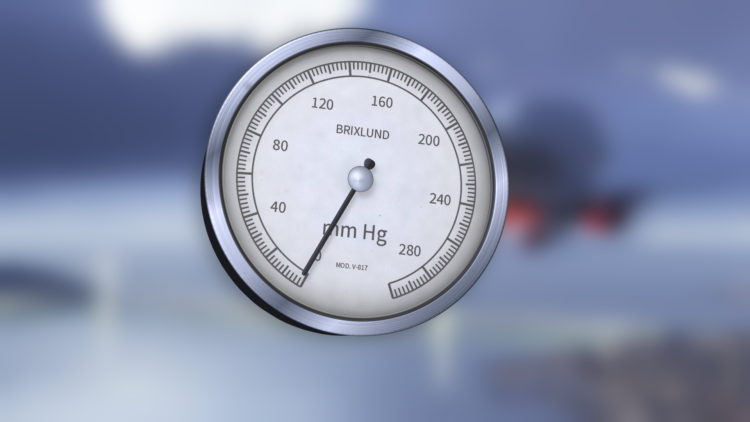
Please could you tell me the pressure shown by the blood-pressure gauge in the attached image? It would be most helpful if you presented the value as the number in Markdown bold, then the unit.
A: **2** mmHg
